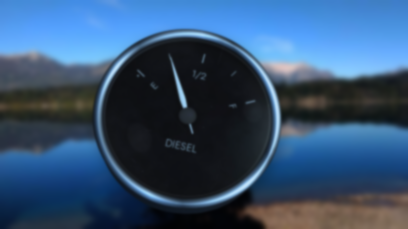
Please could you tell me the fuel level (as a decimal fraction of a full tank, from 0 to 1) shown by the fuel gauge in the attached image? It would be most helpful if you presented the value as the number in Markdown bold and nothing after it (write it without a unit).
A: **0.25**
